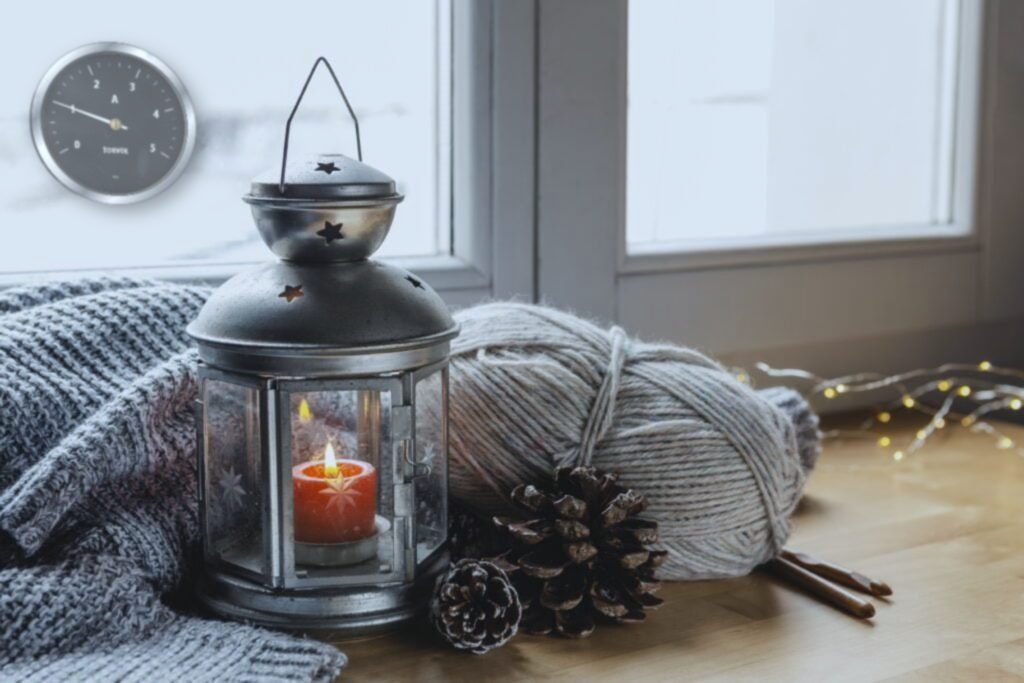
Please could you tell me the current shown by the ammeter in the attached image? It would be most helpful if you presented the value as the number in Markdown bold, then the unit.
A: **1** A
